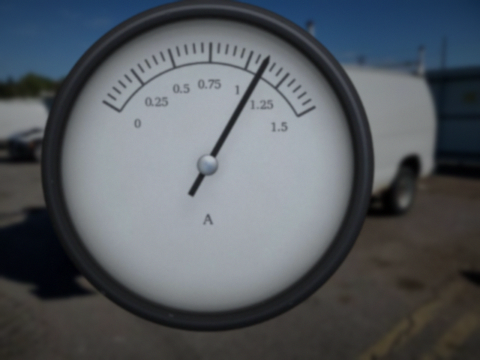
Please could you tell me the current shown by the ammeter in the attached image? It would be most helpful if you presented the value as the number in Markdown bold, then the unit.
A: **1.1** A
